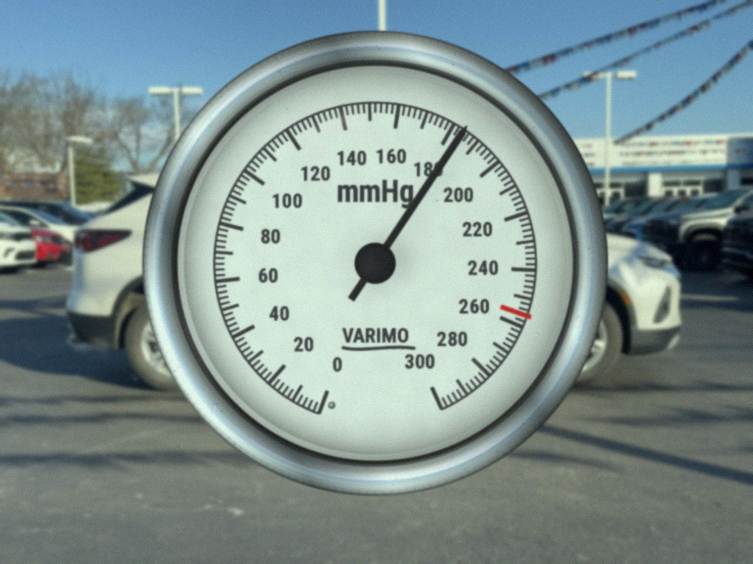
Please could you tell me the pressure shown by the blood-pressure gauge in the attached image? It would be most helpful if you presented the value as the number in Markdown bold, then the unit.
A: **184** mmHg
